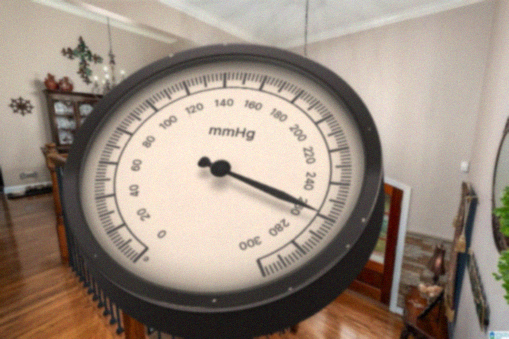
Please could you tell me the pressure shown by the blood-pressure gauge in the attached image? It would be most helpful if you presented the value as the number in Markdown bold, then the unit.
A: **260** mmHg
